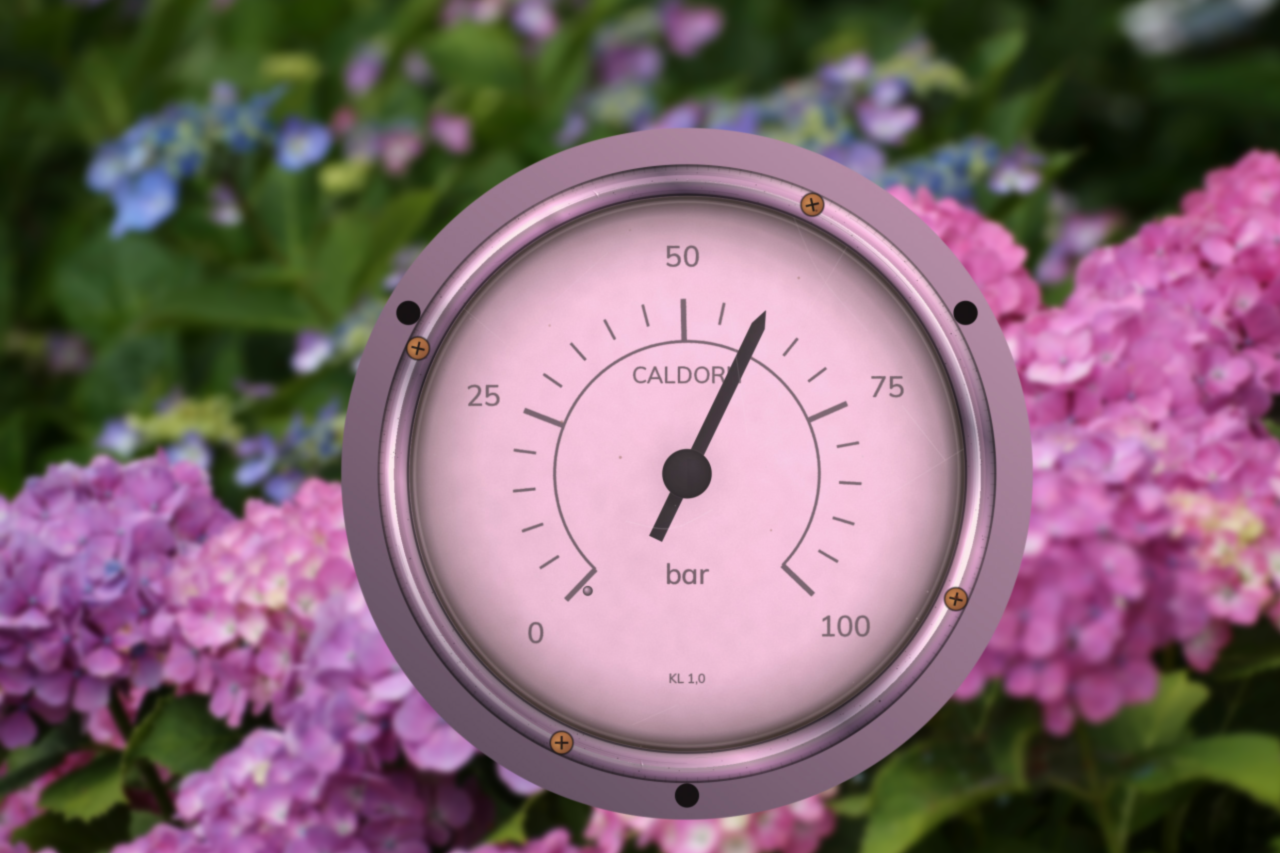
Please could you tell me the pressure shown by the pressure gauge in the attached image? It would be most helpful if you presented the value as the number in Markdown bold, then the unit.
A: **60** bar
